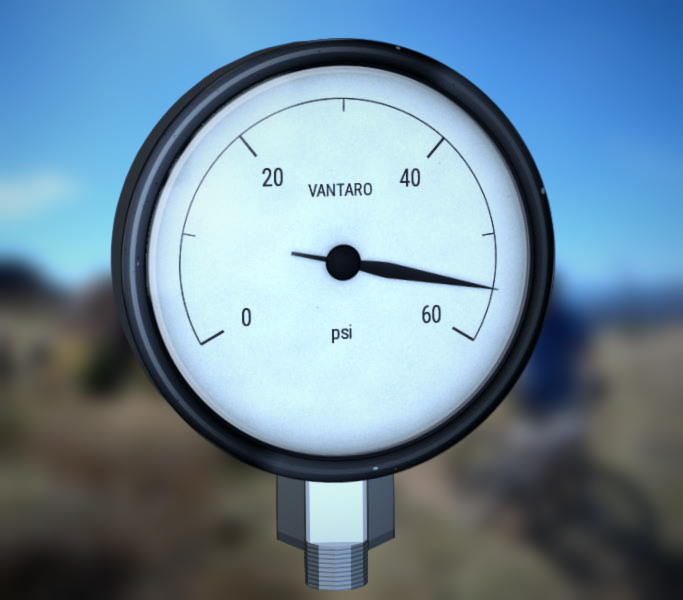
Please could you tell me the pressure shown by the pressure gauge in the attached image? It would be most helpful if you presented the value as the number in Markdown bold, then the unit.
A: **55** psi
